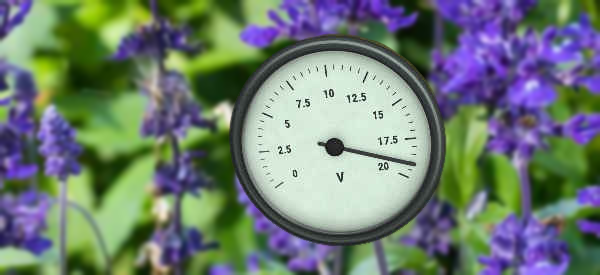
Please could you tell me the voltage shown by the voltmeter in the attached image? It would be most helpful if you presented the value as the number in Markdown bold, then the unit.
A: **19** V
